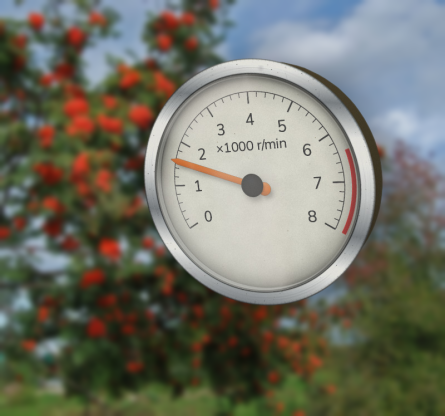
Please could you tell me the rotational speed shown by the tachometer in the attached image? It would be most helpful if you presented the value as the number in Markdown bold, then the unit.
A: **1600** rpm
